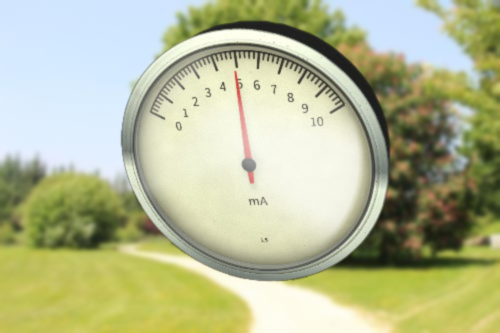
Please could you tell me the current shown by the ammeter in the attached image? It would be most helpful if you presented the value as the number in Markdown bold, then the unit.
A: **5** mA
